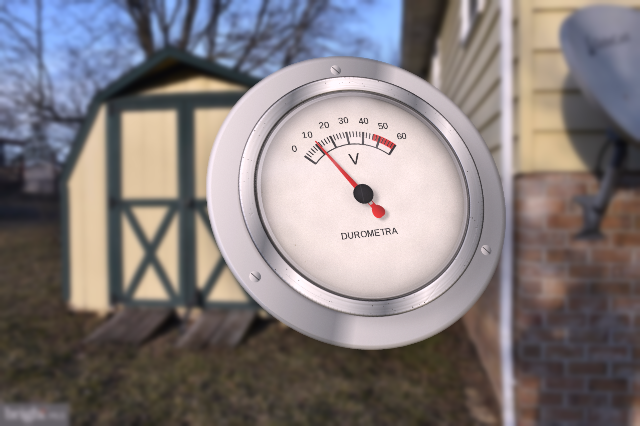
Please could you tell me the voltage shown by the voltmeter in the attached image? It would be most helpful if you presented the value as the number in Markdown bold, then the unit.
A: **10** V
